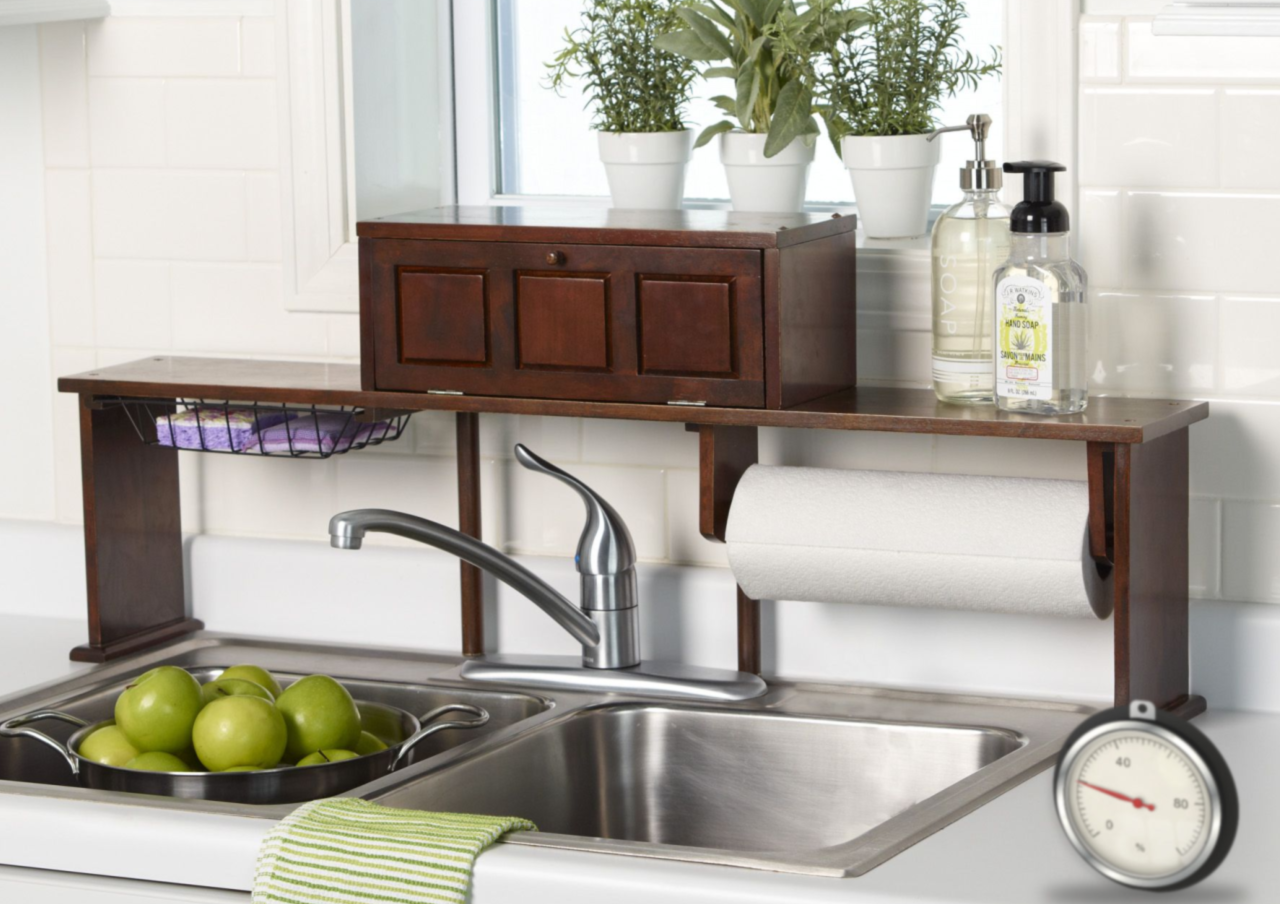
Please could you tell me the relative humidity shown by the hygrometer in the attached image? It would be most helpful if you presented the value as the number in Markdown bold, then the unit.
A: **20** %
